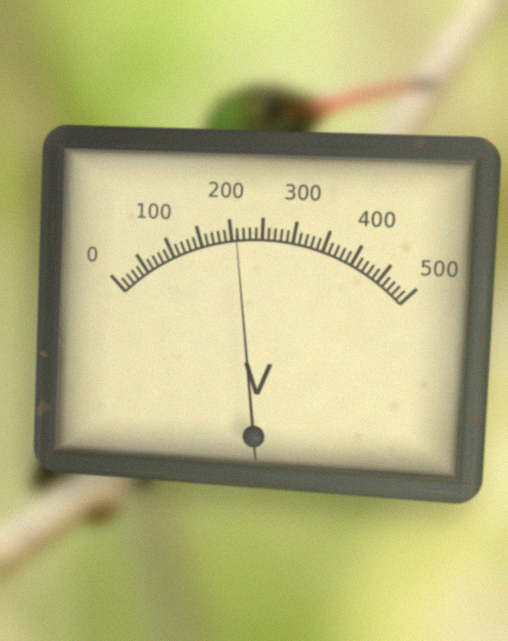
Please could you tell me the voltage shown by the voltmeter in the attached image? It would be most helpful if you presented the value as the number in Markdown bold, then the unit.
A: **210** V
